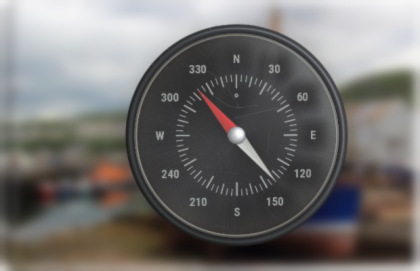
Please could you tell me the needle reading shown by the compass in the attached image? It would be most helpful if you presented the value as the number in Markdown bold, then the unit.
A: **320** °
